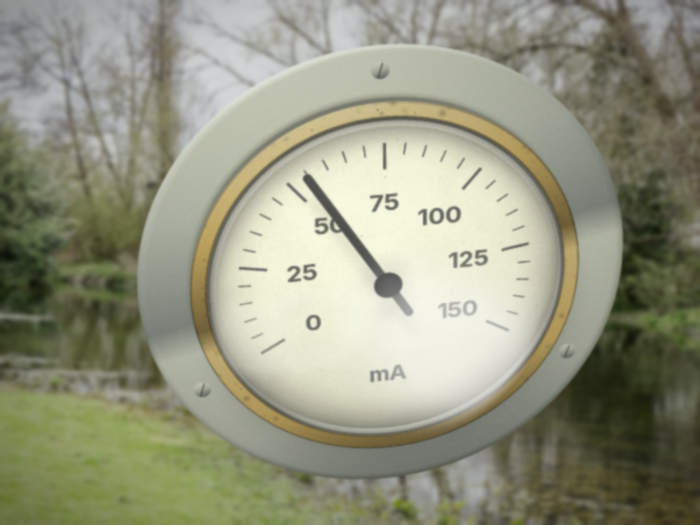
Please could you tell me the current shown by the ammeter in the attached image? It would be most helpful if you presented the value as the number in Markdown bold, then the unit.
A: **55** mA
